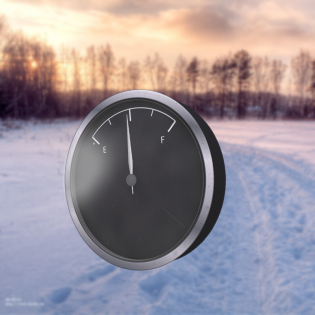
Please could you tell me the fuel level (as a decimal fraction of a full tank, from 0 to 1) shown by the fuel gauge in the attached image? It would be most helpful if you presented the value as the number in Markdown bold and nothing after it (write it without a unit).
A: **0.5**
